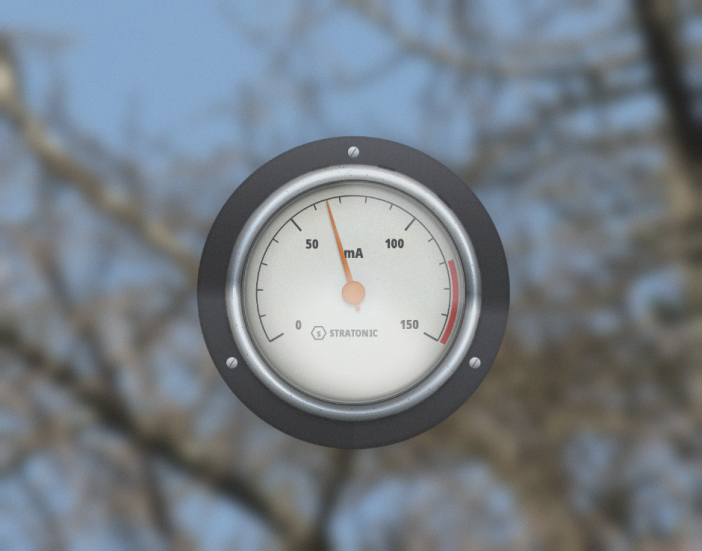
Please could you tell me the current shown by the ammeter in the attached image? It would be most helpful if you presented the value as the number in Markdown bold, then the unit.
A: **65** mA
